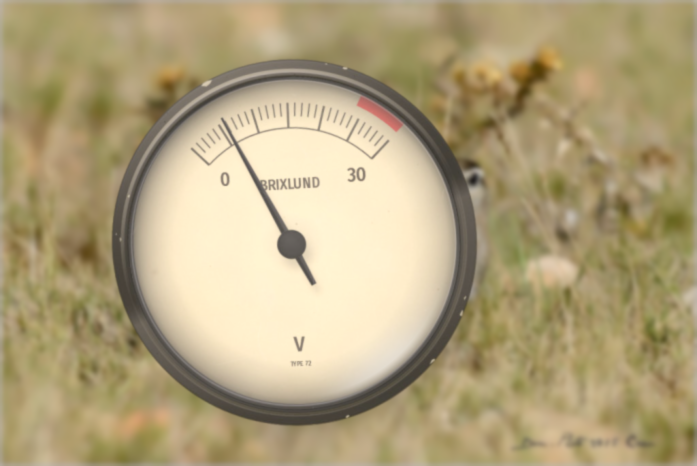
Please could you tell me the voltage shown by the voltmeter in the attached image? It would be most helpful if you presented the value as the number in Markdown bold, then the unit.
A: **6** V
